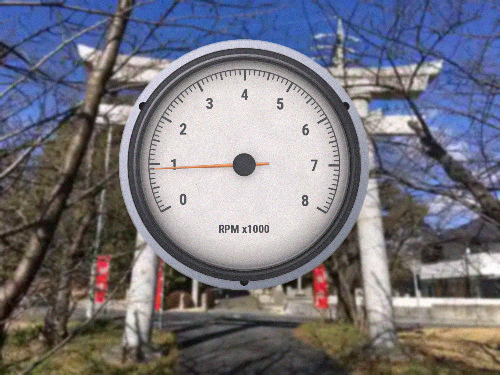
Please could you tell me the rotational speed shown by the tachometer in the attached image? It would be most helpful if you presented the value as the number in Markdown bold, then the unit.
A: **900** rpm
